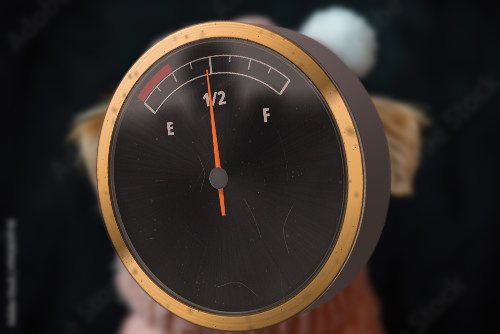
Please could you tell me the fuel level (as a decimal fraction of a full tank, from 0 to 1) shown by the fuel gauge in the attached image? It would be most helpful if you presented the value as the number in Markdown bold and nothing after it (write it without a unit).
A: **0.5**
